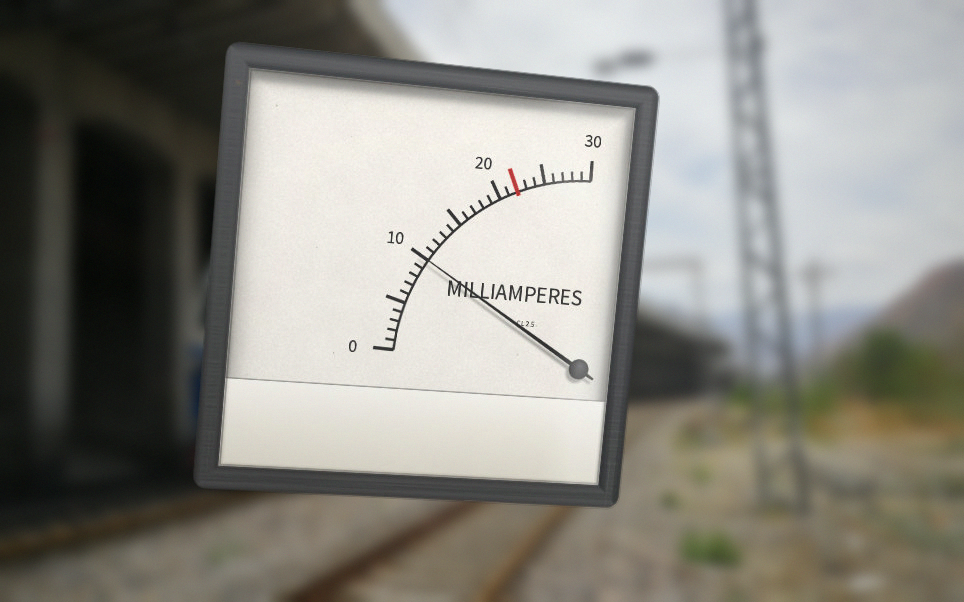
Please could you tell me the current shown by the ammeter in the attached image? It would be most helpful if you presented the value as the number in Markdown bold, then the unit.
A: **10** mA
